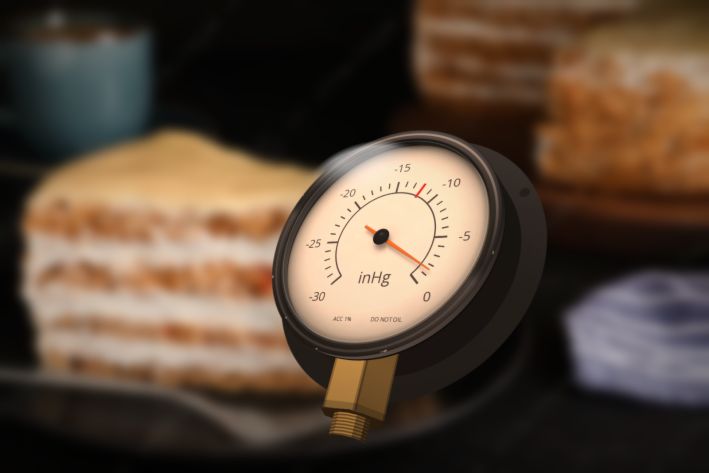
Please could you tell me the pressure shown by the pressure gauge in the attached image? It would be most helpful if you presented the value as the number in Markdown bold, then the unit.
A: **-1.5** inHg
